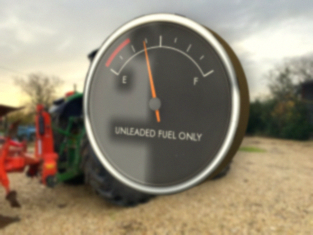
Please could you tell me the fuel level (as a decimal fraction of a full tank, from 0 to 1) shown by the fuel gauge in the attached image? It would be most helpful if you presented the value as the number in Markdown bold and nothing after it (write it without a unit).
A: **0.375**
